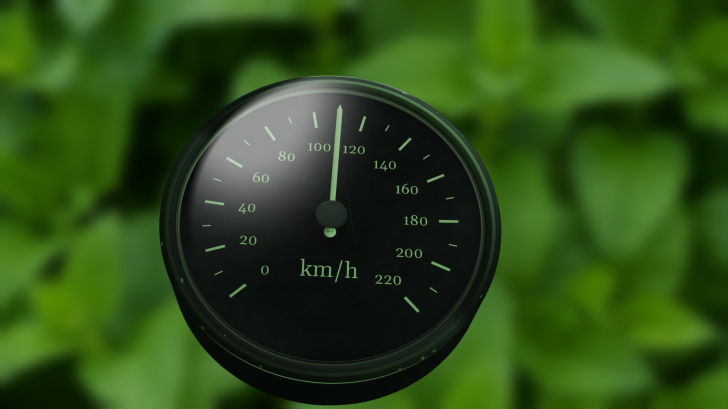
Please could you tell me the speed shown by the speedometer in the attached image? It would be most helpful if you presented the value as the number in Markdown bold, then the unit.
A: **110** km/h
